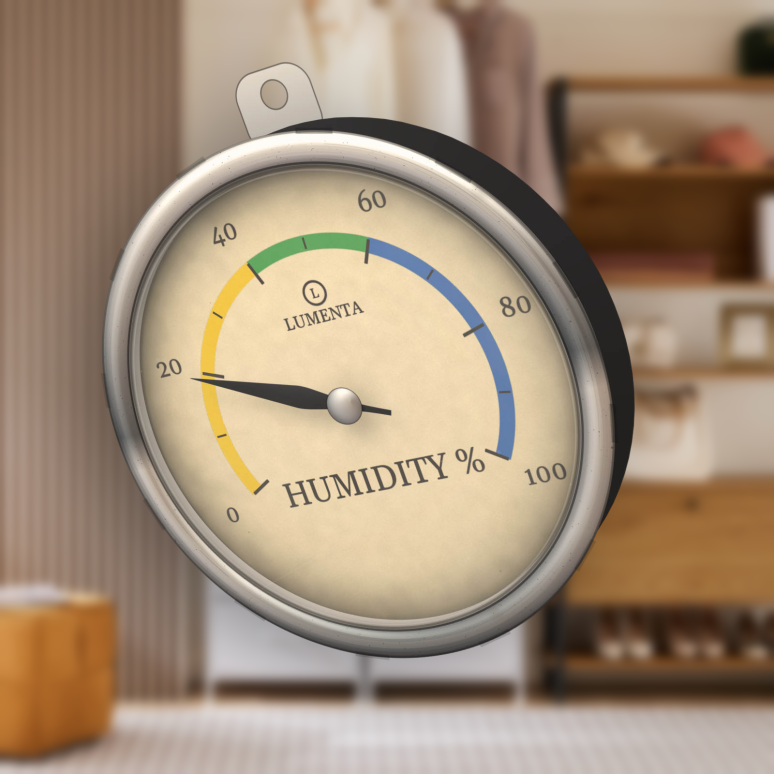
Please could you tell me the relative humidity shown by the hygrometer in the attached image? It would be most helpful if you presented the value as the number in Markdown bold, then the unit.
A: **20** %
